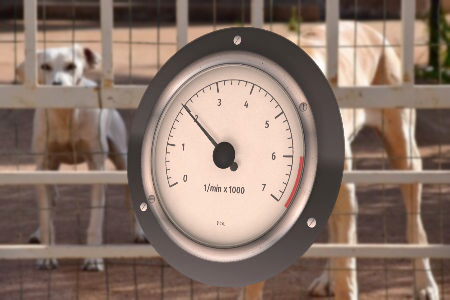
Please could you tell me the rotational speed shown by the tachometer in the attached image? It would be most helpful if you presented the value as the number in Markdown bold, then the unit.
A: **2000** rpm
